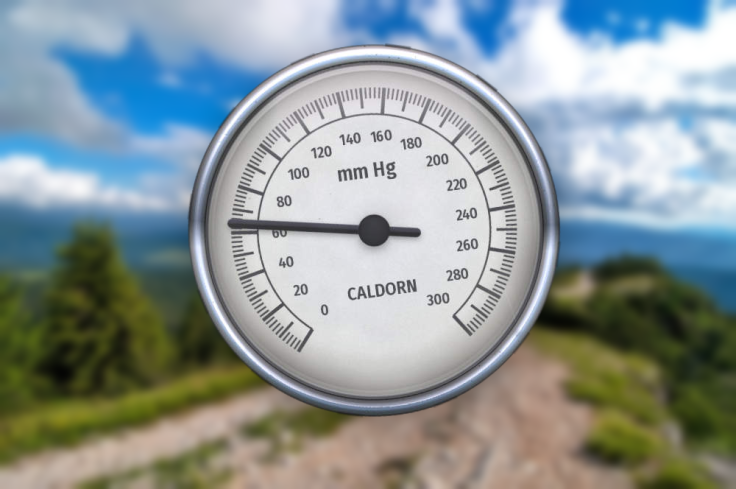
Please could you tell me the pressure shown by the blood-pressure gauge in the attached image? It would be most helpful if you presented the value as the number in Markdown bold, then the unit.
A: **64** mmHg
